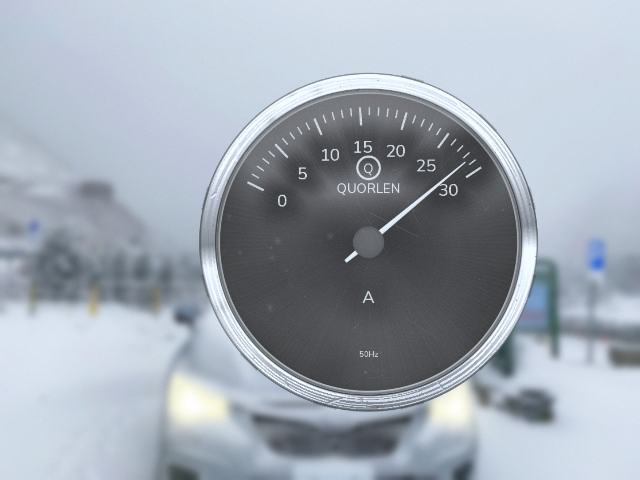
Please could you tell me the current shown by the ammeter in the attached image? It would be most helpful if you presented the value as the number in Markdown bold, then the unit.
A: **28.5** A
